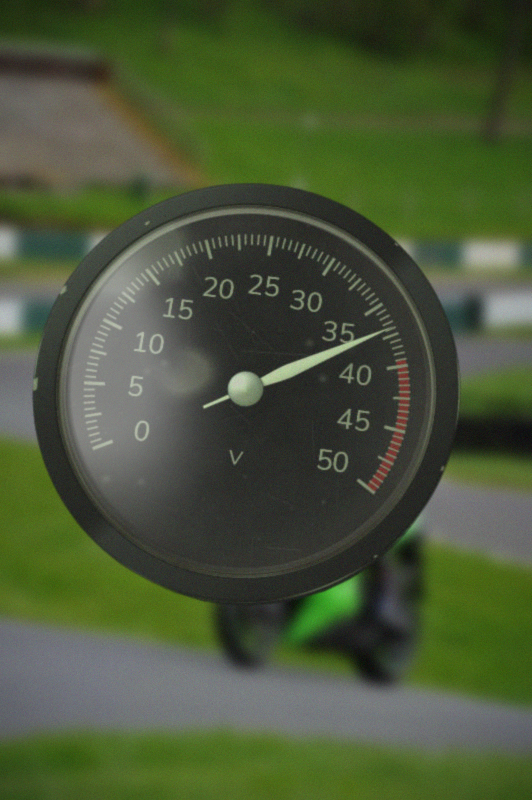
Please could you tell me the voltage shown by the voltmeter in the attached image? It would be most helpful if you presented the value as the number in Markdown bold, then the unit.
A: **37** V
